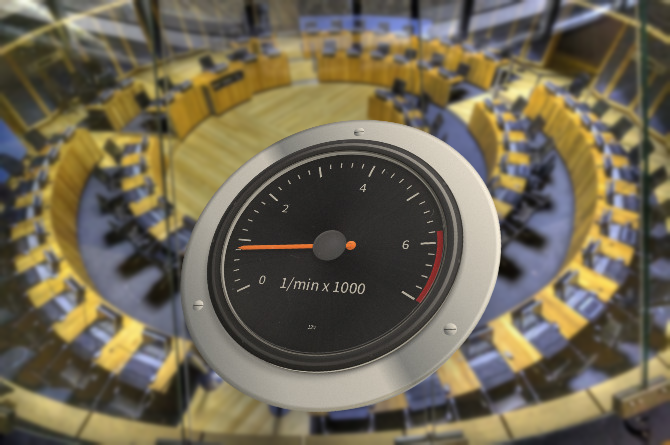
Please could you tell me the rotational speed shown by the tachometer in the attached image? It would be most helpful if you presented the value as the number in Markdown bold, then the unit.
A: **800** rpm
